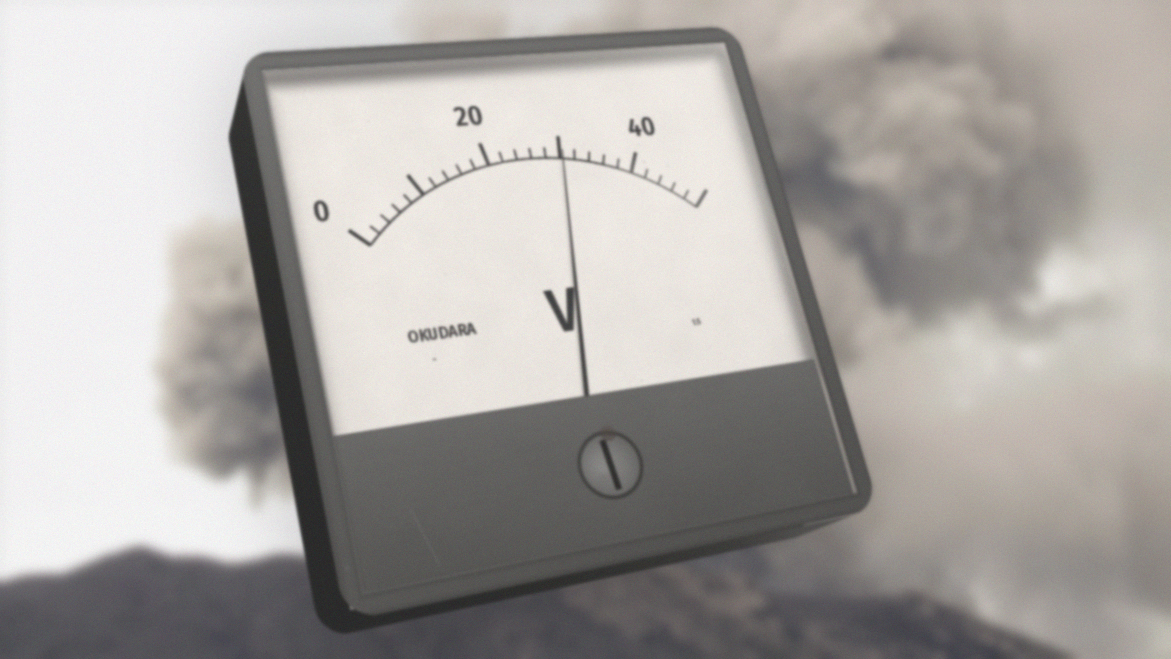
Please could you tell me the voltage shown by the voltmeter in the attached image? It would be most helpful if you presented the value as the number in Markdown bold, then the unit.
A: **30** V
